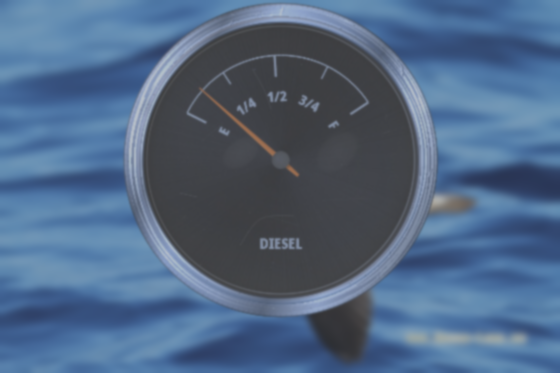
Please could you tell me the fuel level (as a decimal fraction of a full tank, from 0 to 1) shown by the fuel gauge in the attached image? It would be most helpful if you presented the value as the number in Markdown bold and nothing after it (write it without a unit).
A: **0.125**
